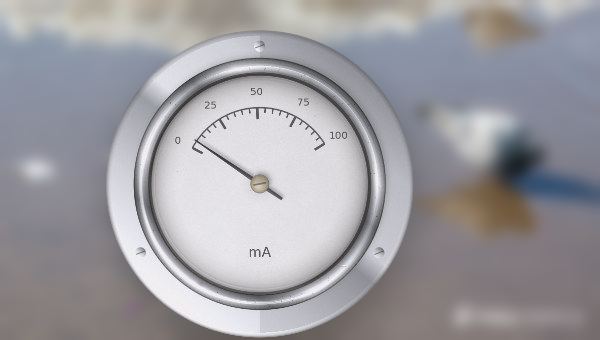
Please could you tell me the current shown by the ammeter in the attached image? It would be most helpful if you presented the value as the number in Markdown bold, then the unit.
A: **5** mA
